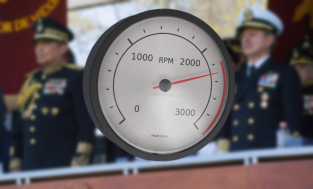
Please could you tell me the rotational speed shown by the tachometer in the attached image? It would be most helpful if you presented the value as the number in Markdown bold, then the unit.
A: **2300** rpm
